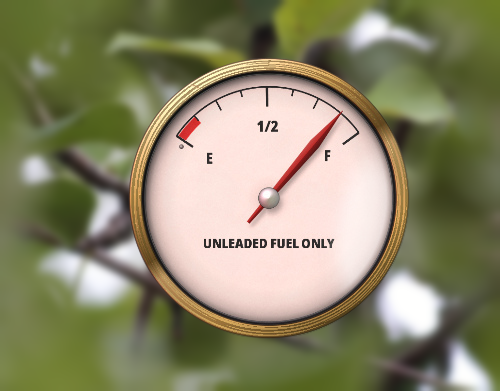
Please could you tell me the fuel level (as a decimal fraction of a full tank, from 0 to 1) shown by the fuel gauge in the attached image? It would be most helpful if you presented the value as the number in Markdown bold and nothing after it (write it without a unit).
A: **0.875**
